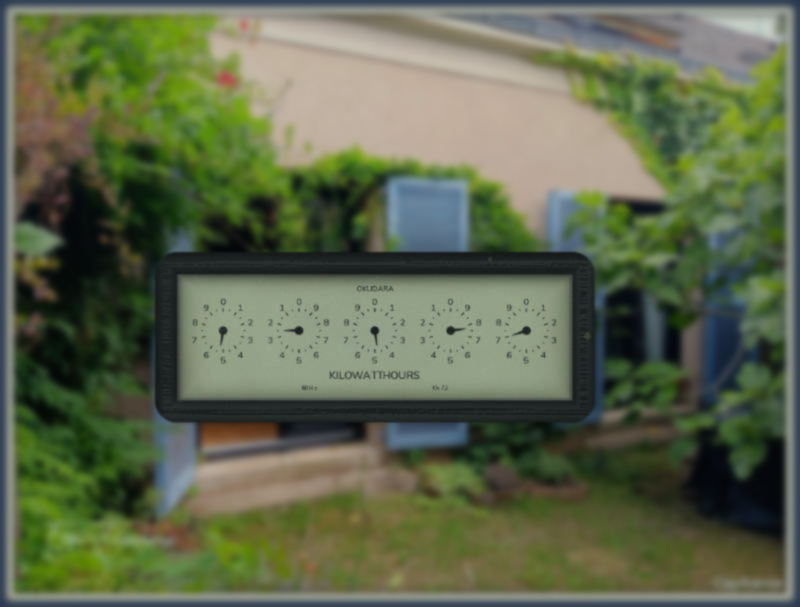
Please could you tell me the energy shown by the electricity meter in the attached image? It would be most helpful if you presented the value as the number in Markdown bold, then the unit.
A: **52477** kWh
